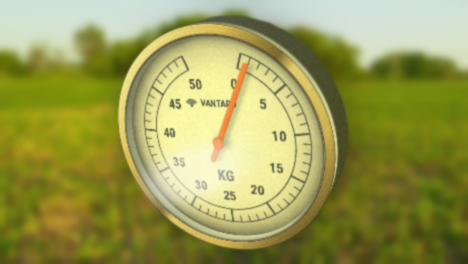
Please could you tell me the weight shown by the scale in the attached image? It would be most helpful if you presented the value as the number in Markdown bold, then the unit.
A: **1** kg
